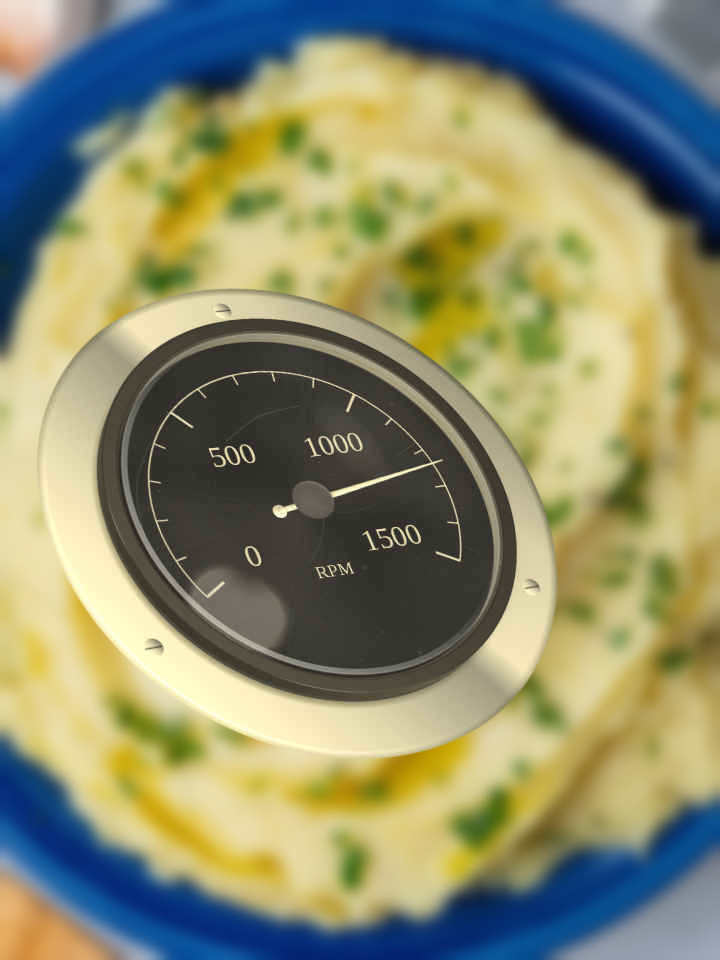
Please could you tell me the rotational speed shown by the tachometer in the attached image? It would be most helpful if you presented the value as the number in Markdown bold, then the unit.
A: **1250** rpm
